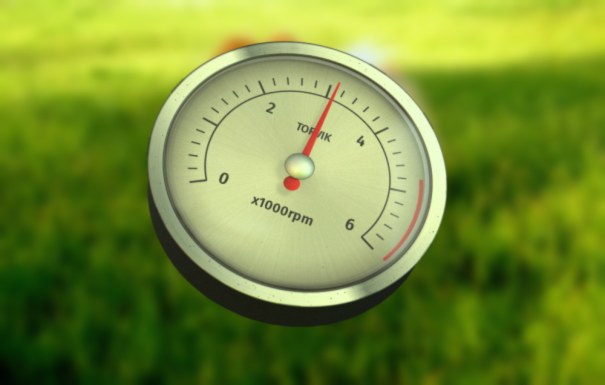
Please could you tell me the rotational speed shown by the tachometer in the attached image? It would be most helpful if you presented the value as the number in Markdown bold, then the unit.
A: **3100** rpm
